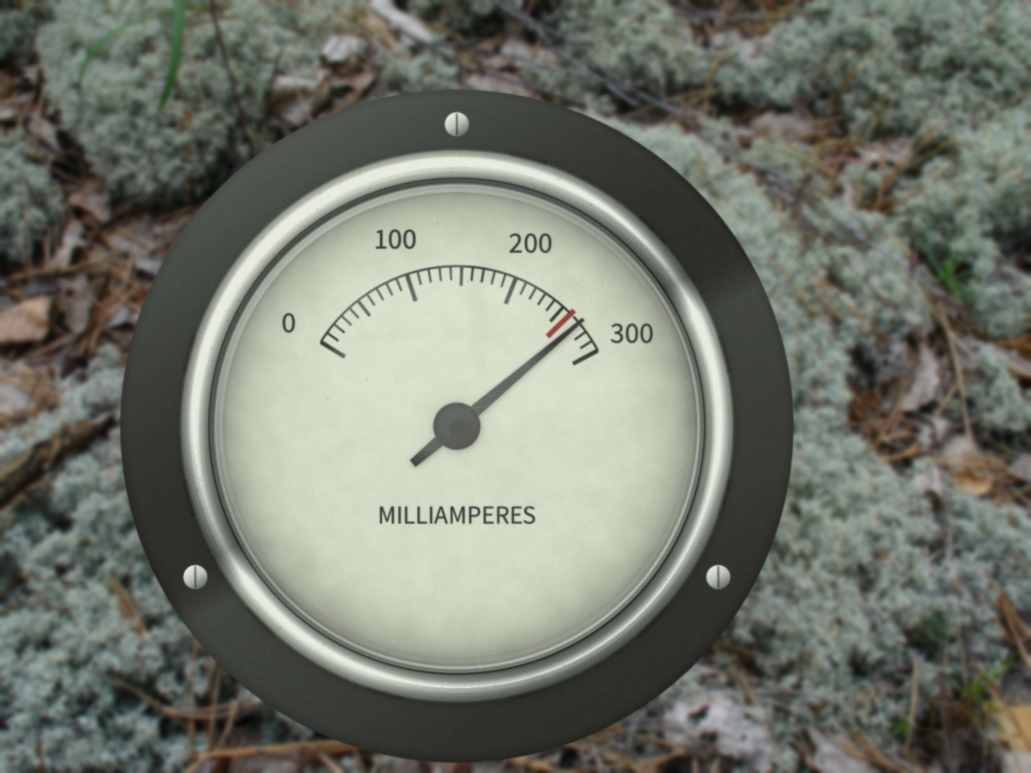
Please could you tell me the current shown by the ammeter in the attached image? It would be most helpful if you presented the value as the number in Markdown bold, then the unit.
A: **270** mA
